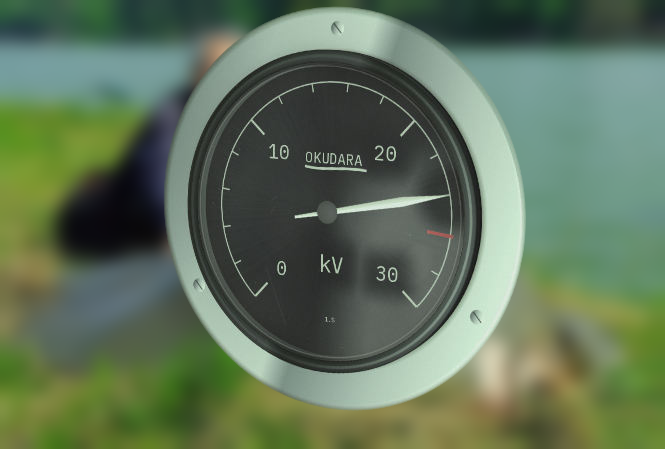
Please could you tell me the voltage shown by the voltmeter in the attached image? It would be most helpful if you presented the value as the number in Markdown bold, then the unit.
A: **24** kV
